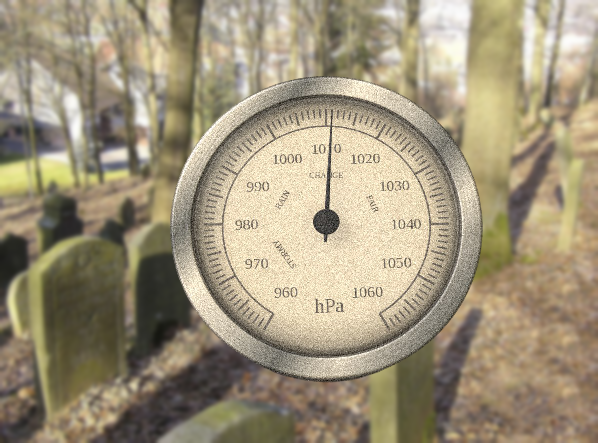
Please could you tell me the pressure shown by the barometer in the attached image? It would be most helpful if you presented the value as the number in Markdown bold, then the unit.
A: **1011** hPa
